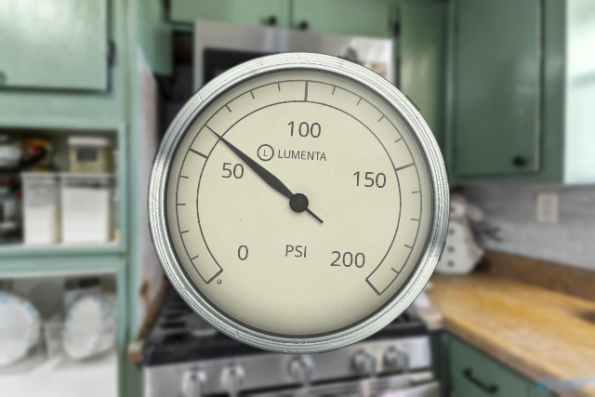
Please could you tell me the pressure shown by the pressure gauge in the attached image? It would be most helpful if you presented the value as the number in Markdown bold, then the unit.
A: **60** psi
